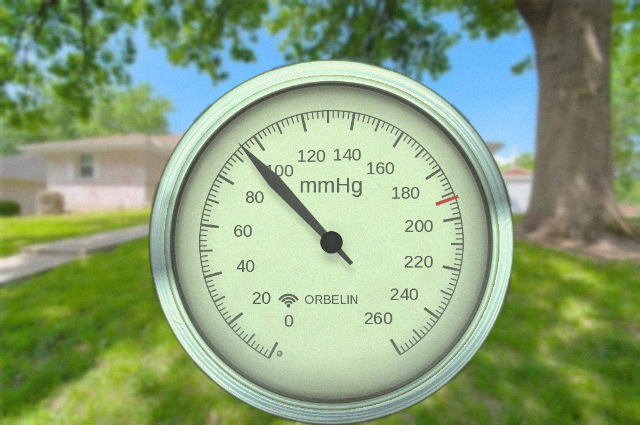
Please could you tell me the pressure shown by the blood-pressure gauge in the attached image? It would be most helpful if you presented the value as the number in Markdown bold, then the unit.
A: **94** mmHg
